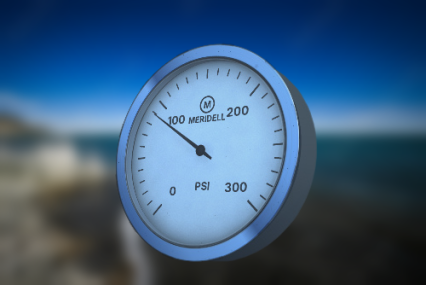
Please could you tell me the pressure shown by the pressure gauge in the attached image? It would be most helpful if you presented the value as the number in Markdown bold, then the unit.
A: **90** psi
